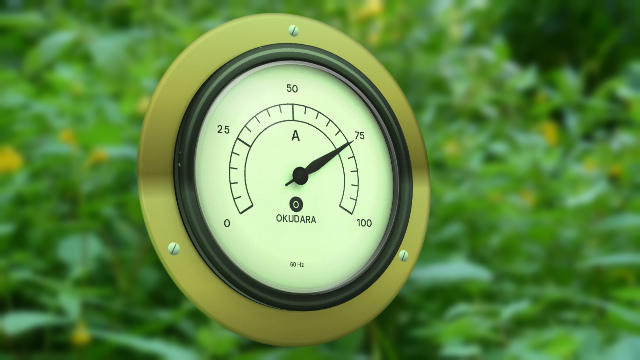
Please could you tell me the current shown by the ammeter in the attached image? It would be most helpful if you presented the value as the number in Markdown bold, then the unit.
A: **75** A
